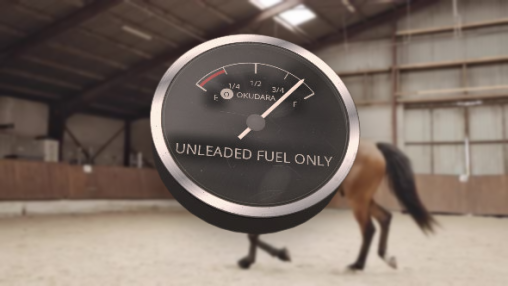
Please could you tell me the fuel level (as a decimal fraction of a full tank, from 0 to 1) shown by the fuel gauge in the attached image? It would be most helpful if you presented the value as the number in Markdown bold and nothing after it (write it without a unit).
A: **0.875**
